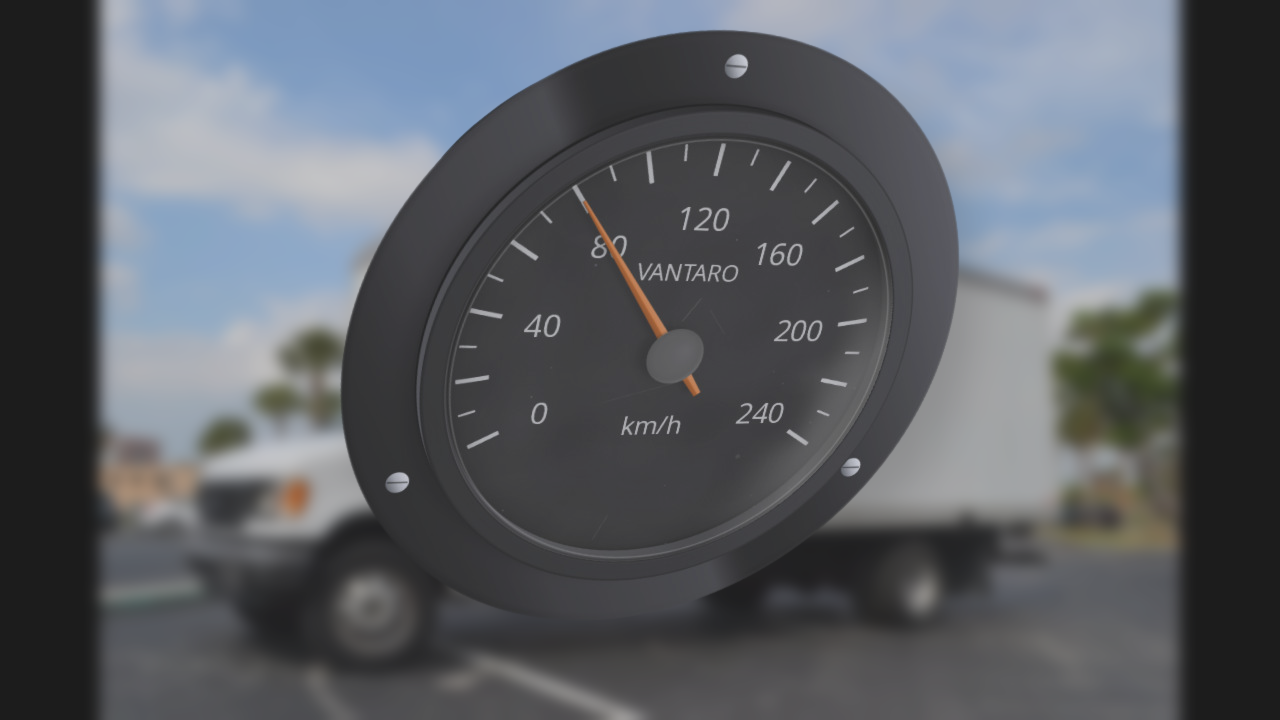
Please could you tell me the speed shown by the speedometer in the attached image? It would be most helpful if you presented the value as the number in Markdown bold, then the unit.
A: **80** km/h
